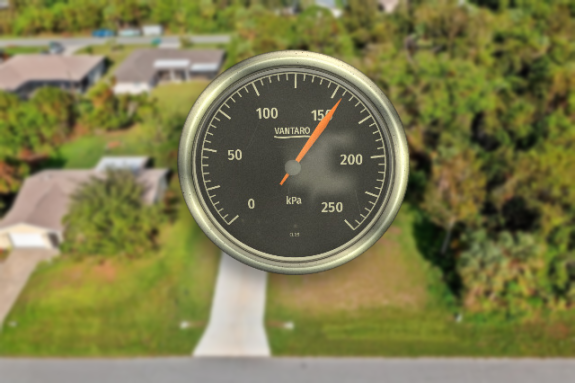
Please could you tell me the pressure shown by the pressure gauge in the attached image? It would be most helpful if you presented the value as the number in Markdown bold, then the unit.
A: **155** kPa
